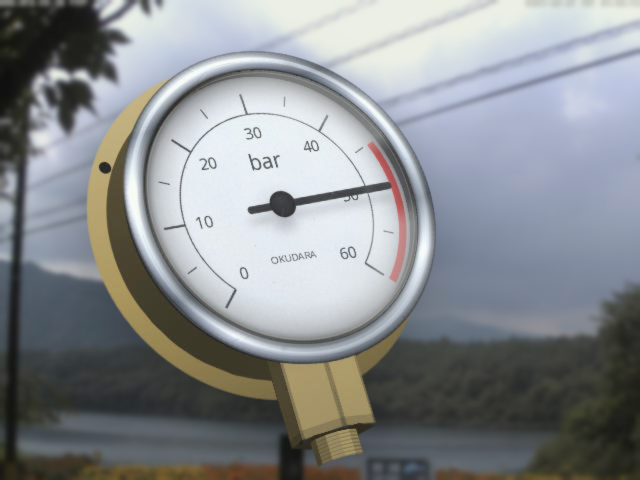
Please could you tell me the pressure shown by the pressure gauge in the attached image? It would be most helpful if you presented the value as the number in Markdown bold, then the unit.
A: **50** bar
